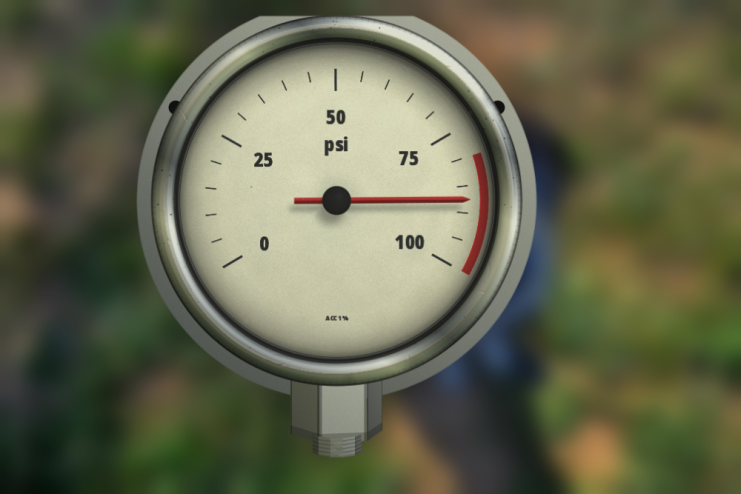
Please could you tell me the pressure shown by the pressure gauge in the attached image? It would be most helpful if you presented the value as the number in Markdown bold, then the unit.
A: **87.5** psi
